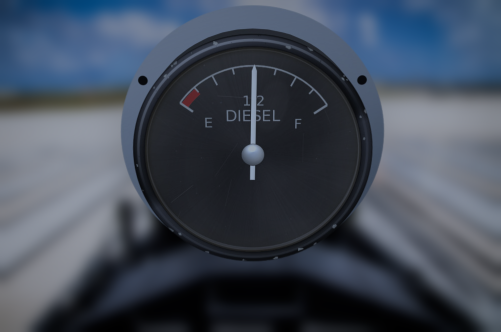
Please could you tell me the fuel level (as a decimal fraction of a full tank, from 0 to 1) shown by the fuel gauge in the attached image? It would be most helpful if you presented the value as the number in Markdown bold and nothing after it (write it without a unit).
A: **0.5**
